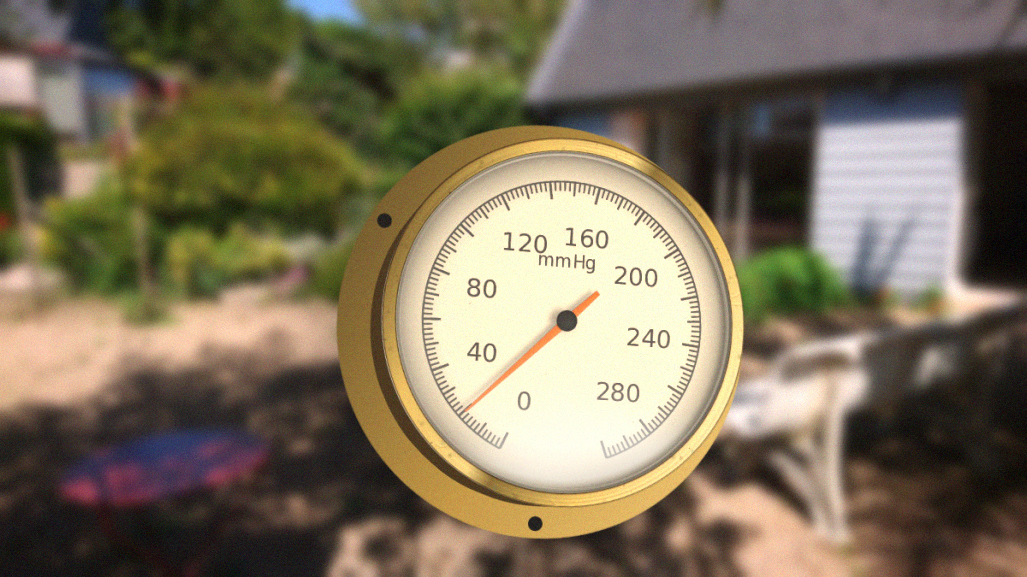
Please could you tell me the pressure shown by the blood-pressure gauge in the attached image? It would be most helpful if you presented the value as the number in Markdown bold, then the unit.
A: **20** mmHg
